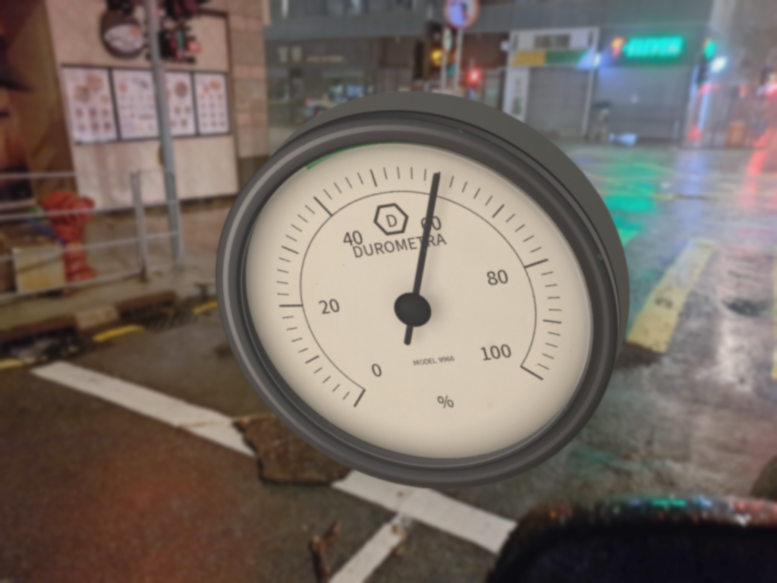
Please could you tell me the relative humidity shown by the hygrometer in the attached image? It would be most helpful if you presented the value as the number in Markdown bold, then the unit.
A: **60** %
